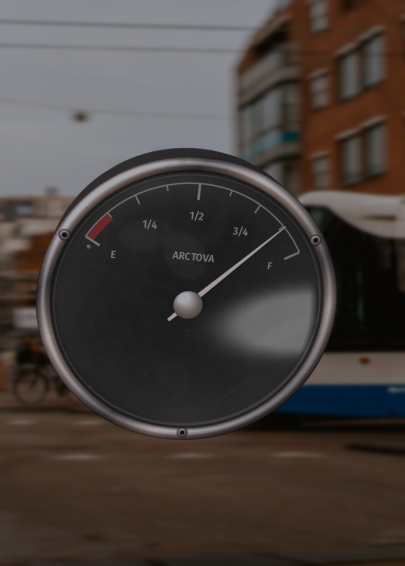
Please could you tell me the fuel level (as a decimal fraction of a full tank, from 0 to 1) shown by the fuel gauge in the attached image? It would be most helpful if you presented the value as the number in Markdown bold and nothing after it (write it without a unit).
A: **0.875**
